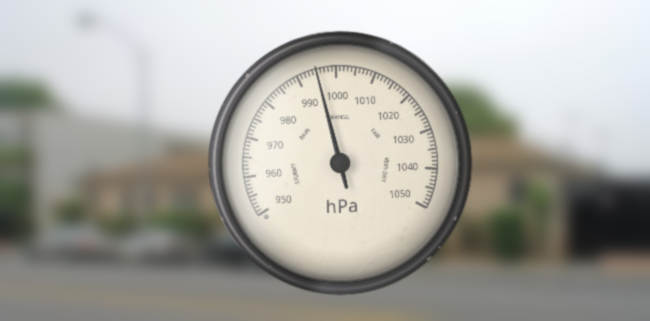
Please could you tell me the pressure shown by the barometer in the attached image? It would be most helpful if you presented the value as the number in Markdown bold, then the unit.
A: **995** hPa
